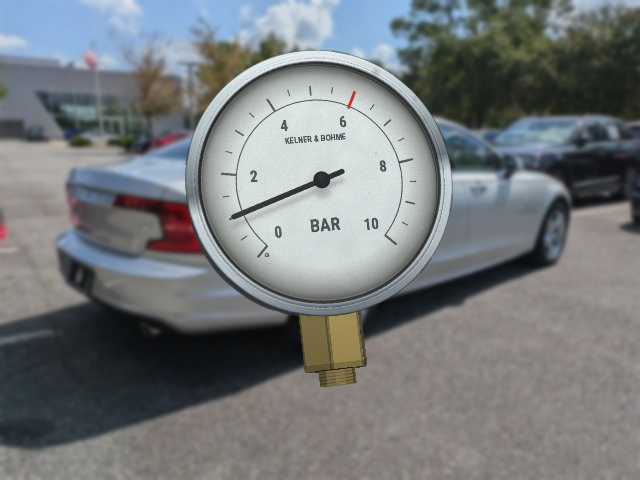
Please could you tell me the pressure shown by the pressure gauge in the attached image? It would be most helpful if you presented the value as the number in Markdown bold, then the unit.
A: **1** bar
